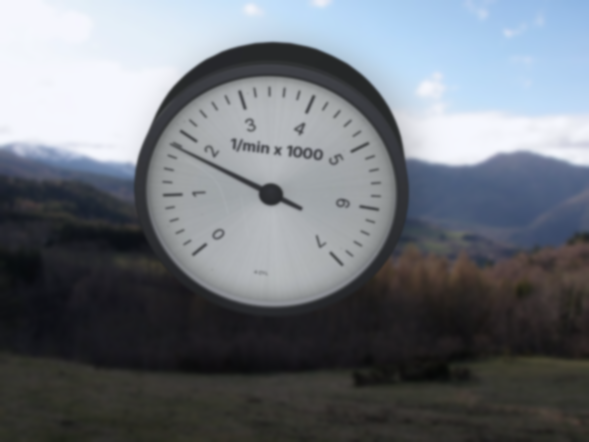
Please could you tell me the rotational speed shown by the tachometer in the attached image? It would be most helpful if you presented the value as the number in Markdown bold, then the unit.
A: **1800** rpm
